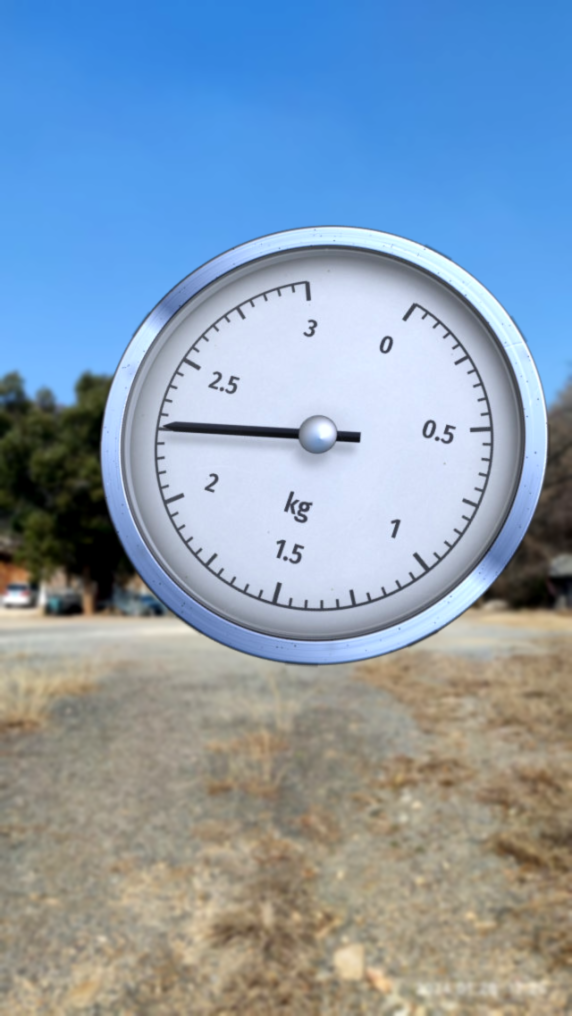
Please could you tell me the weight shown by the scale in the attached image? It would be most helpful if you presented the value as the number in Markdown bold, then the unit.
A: **2.25** kg
